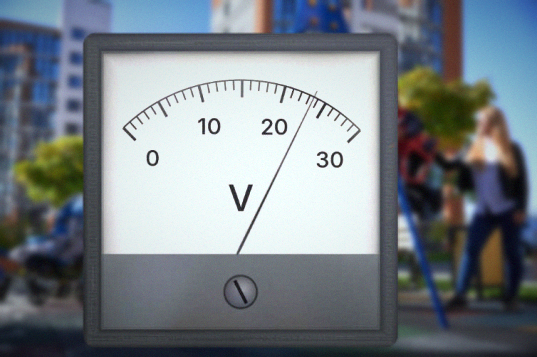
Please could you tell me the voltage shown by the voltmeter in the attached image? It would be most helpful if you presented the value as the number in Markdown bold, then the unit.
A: **23.5** V
